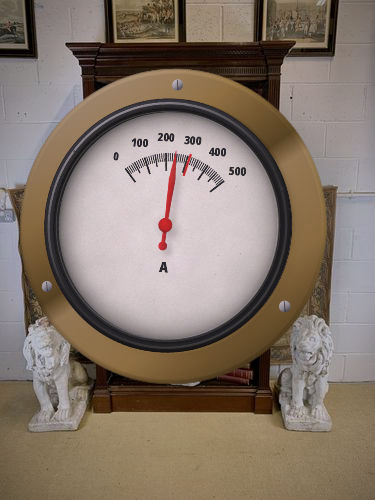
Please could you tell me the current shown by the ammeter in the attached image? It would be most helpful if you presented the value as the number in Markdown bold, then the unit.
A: **250** A
